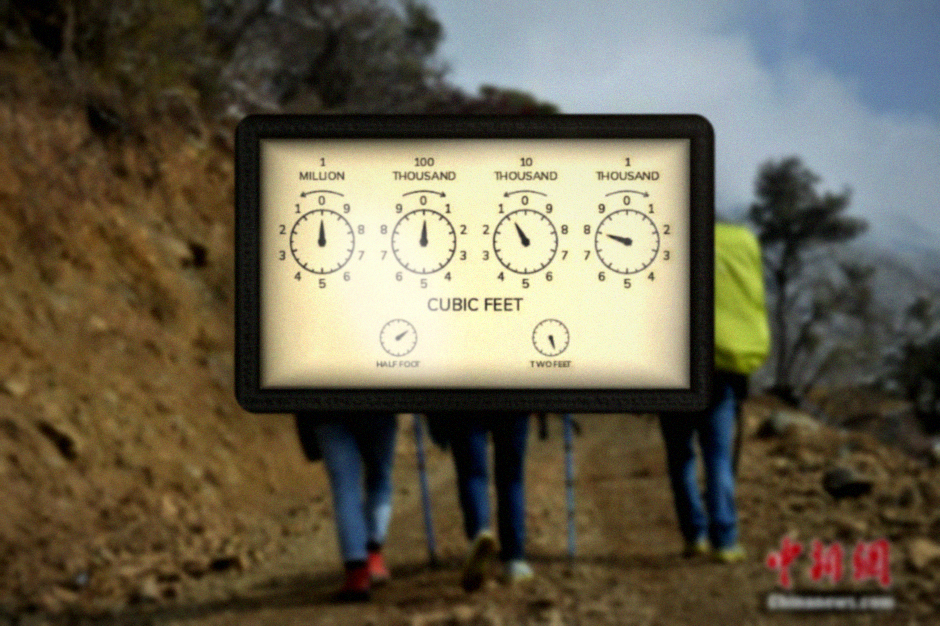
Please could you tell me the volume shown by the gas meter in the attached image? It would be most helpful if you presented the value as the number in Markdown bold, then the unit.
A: **800** ft³
